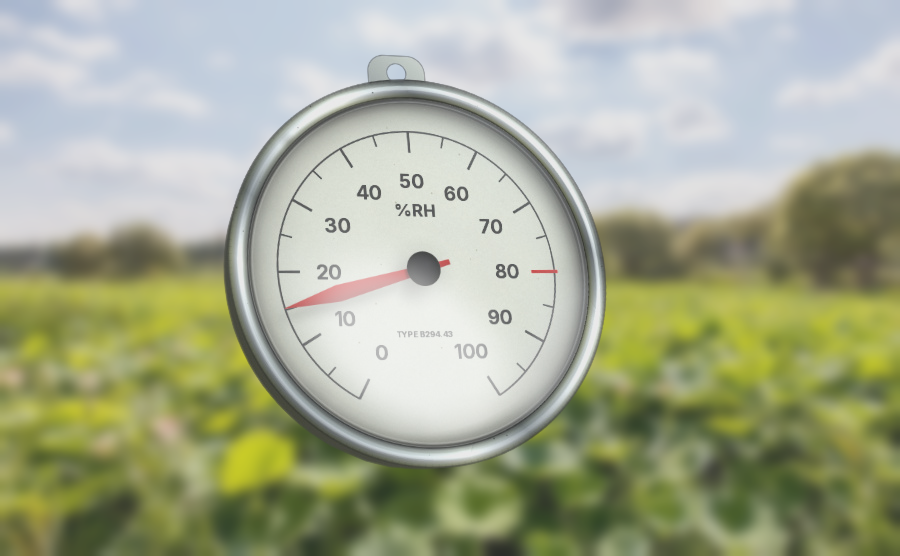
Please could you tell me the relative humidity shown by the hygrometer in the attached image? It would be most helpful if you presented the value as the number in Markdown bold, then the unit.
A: **15** %
